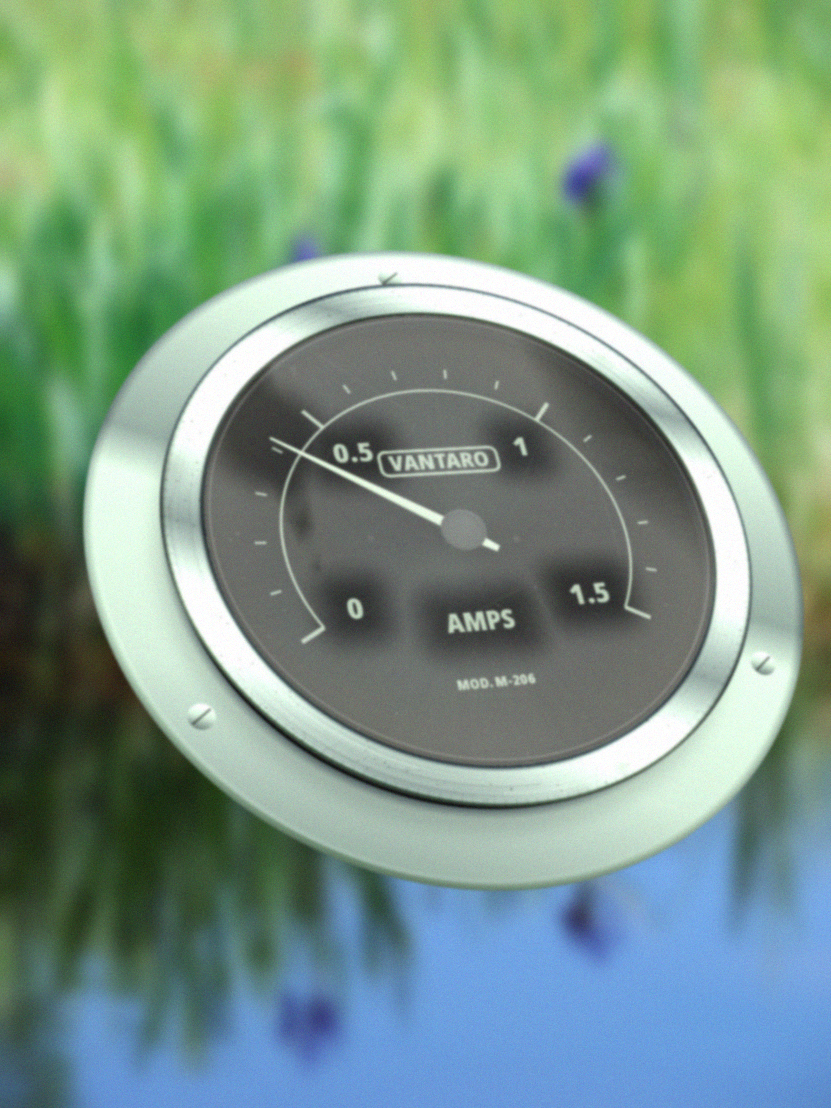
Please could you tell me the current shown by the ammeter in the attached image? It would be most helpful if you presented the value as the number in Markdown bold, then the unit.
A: **0.4** A
